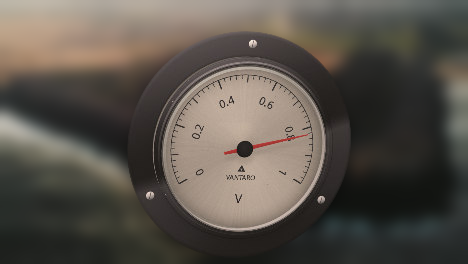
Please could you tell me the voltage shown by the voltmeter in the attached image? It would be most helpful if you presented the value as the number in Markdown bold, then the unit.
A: **0.82** V
